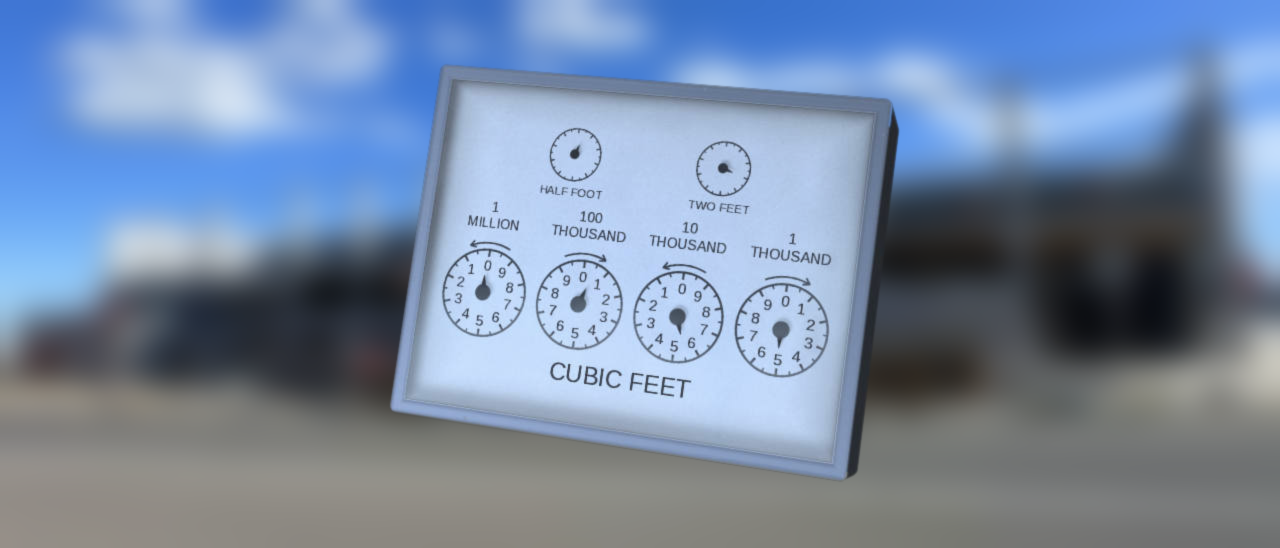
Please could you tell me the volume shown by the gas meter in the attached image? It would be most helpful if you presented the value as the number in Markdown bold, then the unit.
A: **5500** ft³
